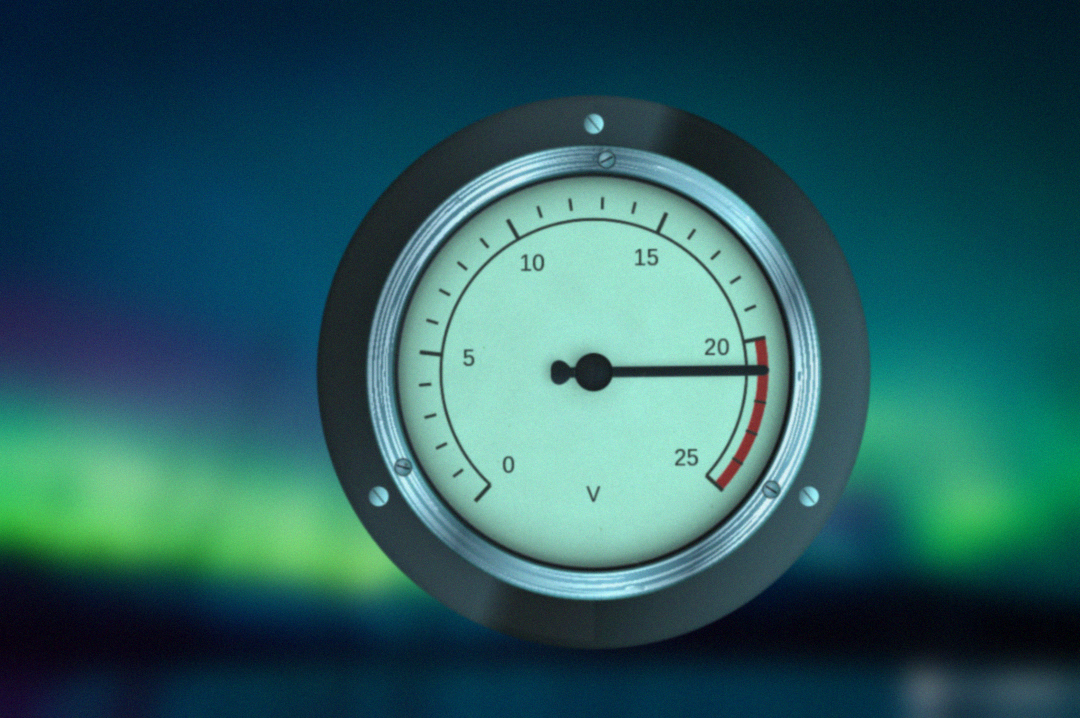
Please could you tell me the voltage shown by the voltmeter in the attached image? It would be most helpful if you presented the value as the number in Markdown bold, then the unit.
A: **21** V
